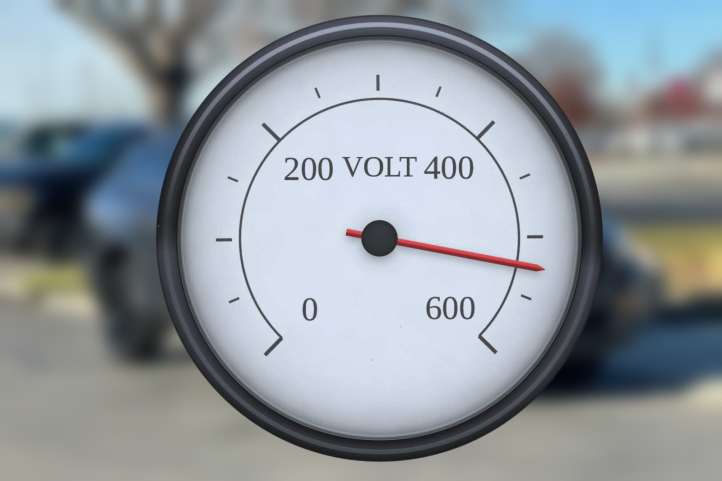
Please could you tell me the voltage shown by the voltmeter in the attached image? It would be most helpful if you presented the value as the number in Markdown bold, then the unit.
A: **525** V
